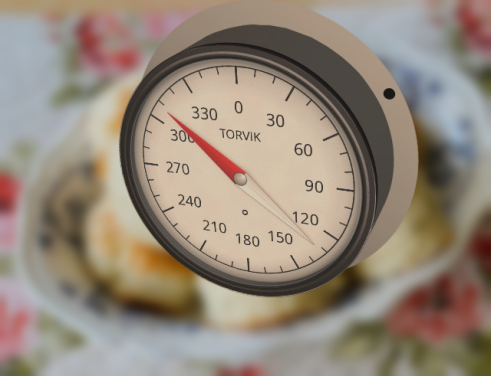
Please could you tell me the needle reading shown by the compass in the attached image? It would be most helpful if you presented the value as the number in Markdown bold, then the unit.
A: **310** °
